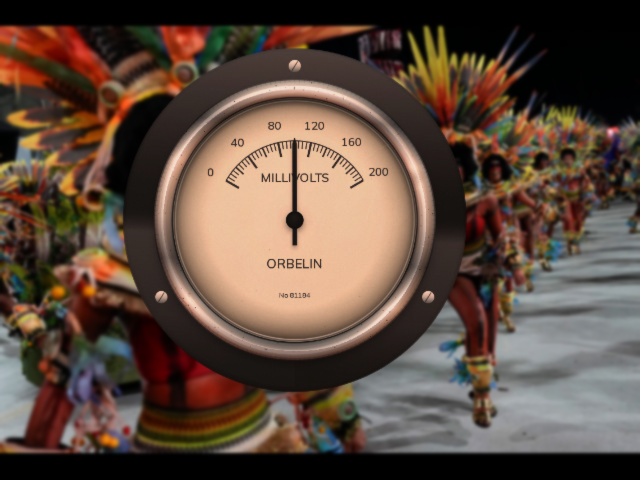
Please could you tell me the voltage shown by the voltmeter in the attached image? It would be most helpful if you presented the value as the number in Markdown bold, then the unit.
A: **100** mV
